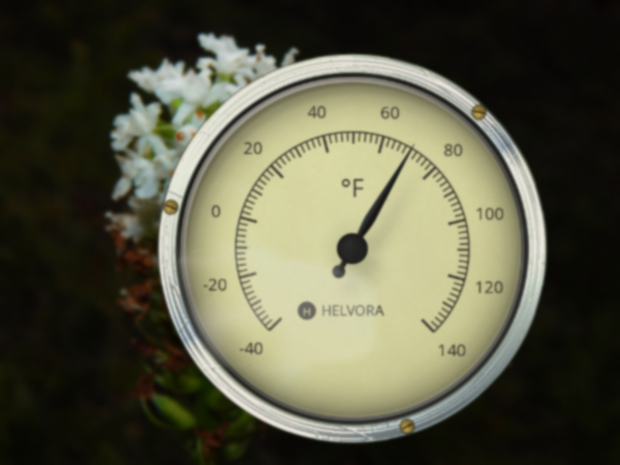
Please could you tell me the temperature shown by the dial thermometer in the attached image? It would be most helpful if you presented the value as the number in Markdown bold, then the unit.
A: **70** °F
